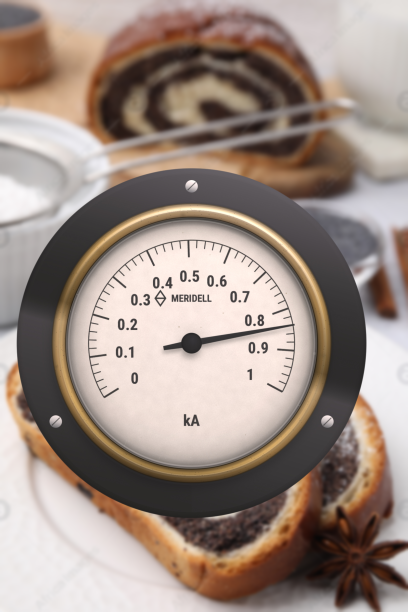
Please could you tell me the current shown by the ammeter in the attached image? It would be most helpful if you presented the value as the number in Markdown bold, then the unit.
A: **0.84** kA
